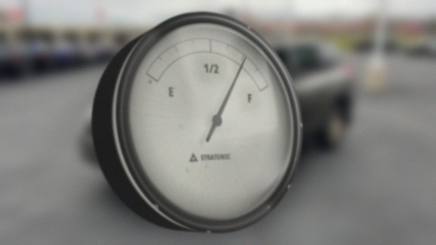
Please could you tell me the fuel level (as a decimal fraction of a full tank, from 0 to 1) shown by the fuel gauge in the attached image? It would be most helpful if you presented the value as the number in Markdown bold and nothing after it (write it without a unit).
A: **0.75**
